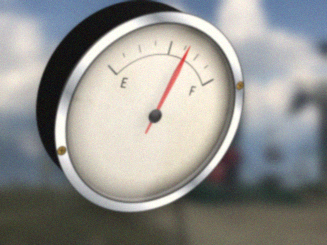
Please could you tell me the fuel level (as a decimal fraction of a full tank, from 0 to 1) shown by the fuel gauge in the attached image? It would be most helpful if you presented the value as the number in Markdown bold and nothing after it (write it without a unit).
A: **0.625**
